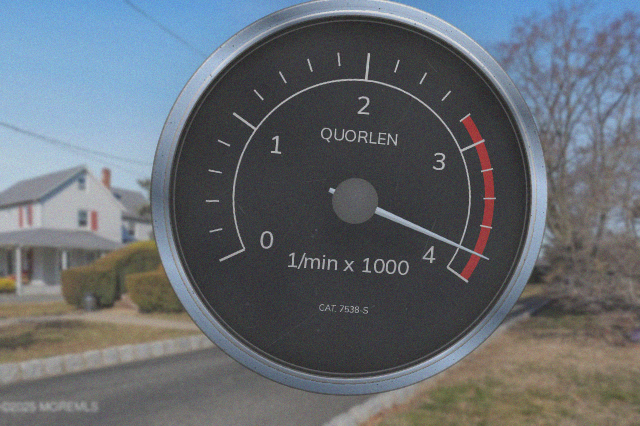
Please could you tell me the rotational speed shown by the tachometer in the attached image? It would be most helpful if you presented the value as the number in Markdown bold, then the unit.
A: **3800** rpm
